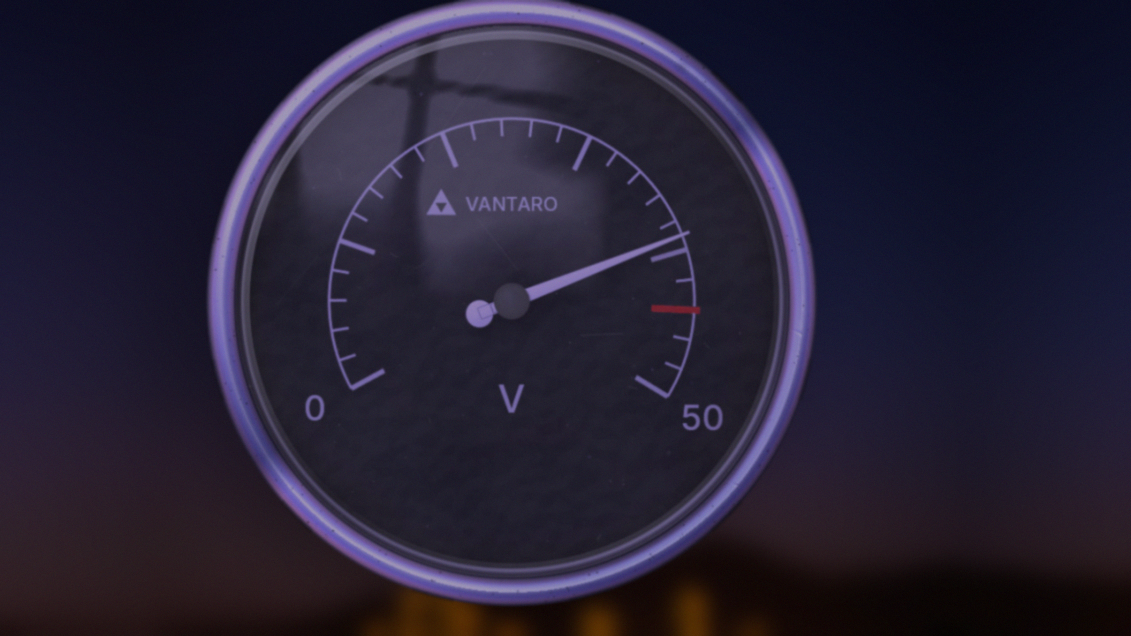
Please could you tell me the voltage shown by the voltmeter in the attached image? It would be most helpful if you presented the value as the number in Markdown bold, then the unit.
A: **39** V
